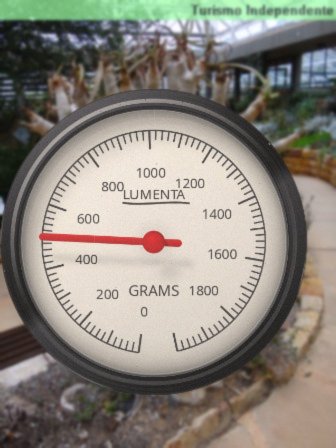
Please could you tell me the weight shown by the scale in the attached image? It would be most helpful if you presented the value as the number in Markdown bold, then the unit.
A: **500** g
